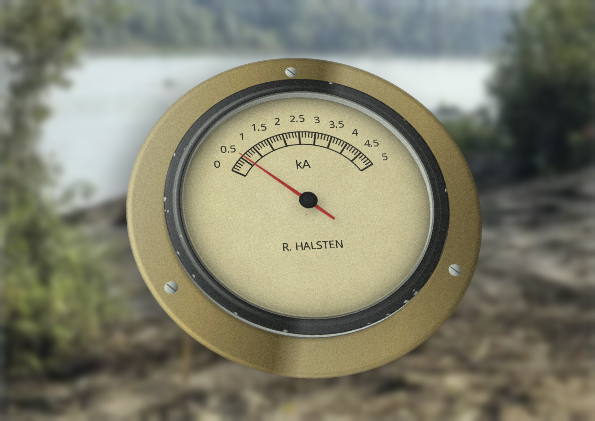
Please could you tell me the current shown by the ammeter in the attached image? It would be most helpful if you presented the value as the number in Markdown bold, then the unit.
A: **0.5** kA
